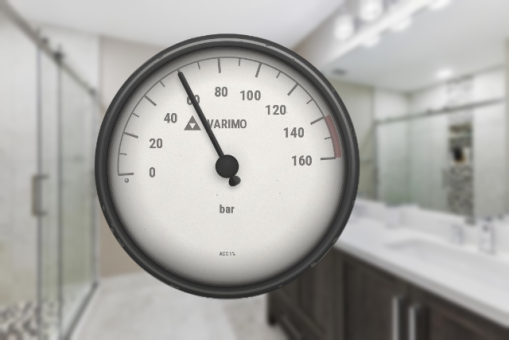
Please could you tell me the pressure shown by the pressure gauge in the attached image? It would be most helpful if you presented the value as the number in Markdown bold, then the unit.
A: **60** bar
